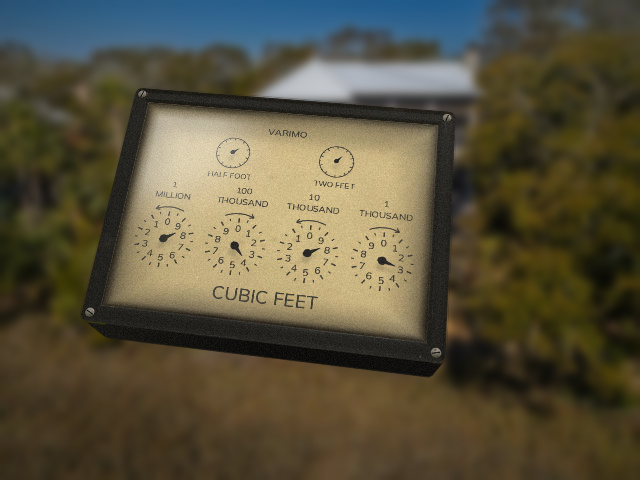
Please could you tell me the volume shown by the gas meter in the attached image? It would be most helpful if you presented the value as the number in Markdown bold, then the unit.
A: **838300** ft³
